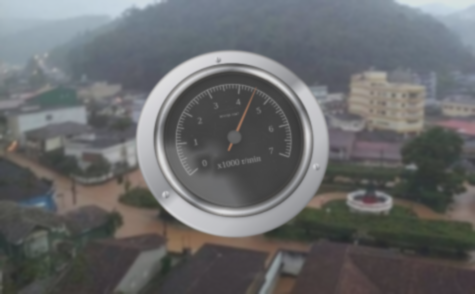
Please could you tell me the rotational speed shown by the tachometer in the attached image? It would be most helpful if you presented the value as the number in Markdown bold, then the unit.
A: **4500** rpm
